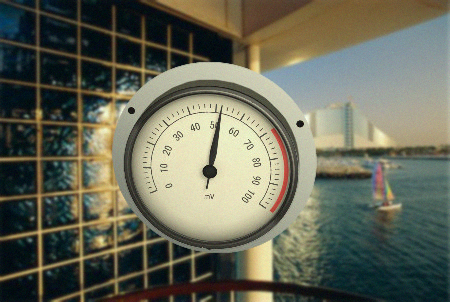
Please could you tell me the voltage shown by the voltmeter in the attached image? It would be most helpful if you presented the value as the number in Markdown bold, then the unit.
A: **52** mV
